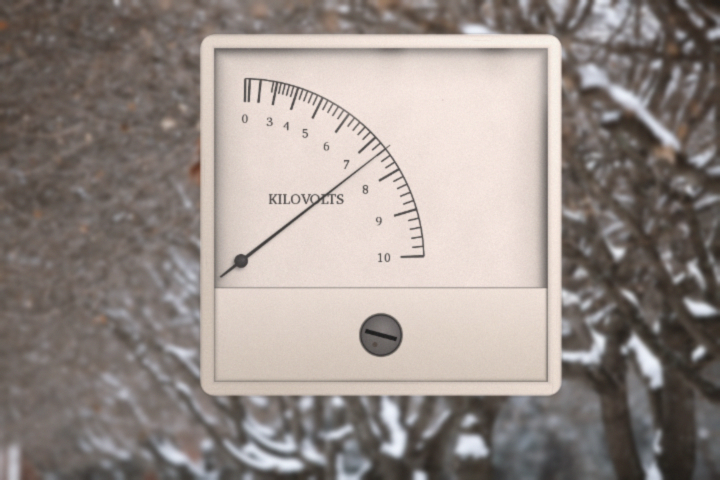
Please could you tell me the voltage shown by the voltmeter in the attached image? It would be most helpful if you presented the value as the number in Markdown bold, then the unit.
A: **7.4** kV
